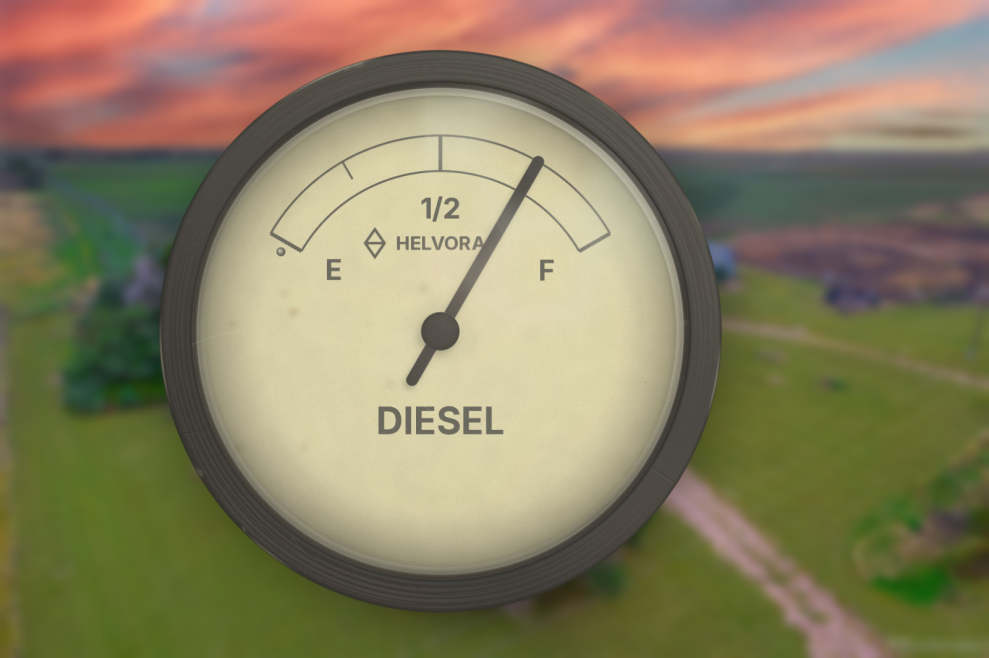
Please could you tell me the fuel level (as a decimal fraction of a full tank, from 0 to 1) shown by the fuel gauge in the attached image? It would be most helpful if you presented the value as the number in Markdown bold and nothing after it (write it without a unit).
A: **0.75**
